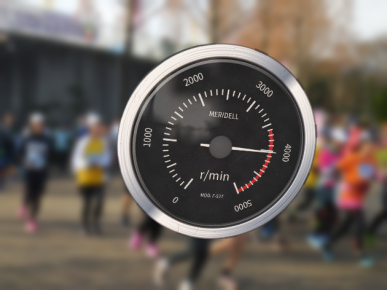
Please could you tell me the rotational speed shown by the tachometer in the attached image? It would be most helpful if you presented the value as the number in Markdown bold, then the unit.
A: **4000** rpm
